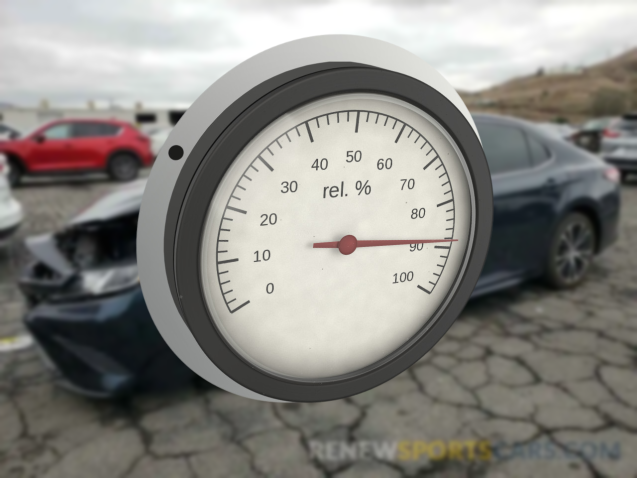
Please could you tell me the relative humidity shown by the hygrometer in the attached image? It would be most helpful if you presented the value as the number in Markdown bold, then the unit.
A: **88** %
